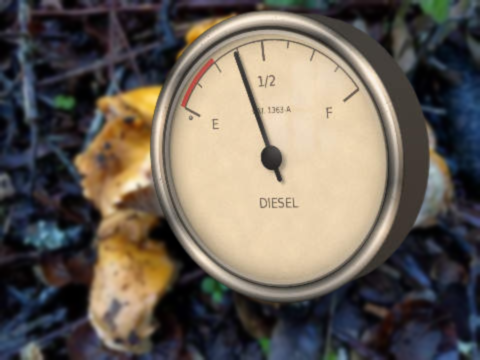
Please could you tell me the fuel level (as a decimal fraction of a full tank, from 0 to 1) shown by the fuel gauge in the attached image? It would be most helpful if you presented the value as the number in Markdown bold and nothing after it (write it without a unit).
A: **0.375**
